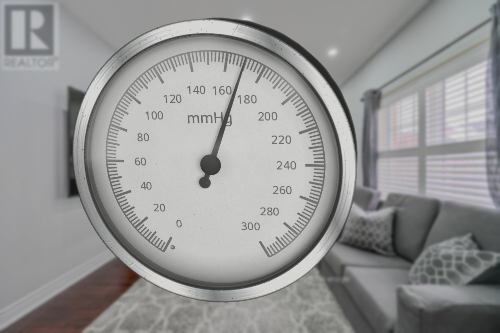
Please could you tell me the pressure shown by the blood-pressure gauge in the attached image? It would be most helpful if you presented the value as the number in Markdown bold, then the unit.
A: **170** mmHg
